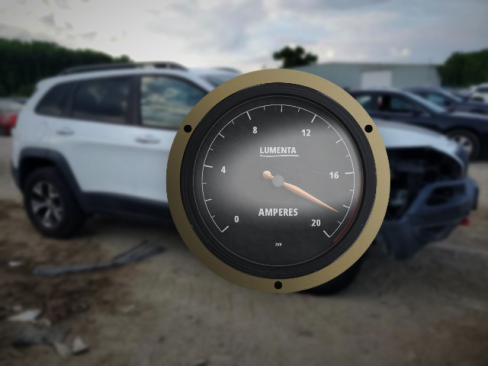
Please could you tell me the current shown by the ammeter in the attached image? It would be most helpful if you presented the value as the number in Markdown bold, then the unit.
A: **18.5** A
